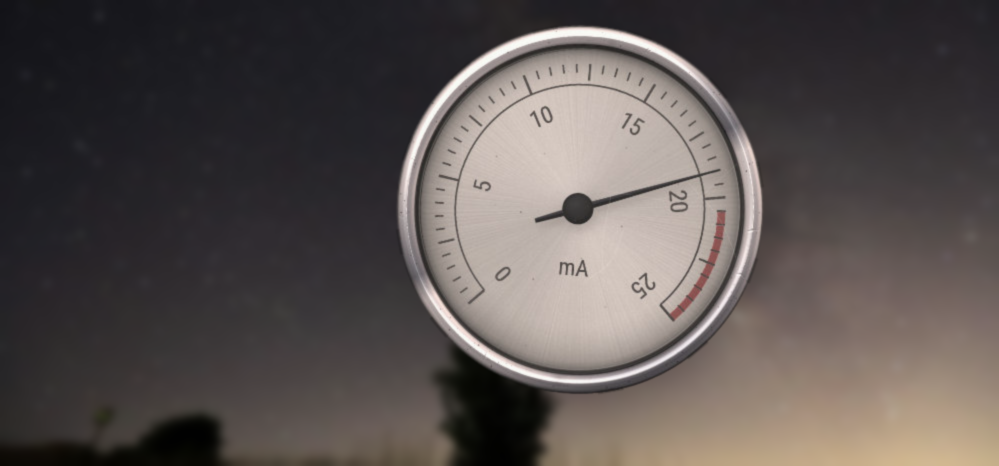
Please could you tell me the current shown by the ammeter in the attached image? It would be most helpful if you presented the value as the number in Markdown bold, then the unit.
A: **19** mA
